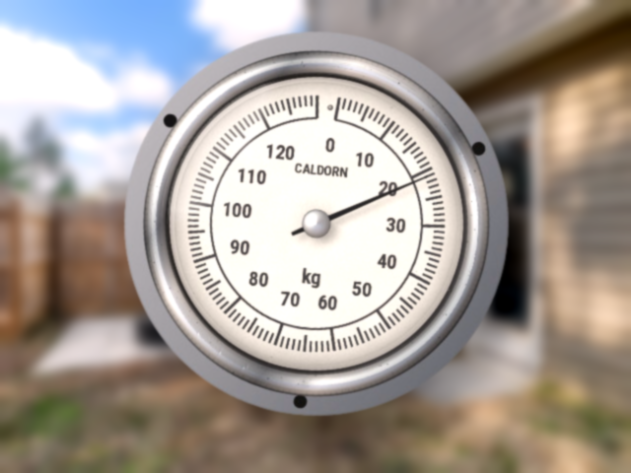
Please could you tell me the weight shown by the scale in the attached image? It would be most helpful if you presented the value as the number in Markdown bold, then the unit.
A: **21** kg
